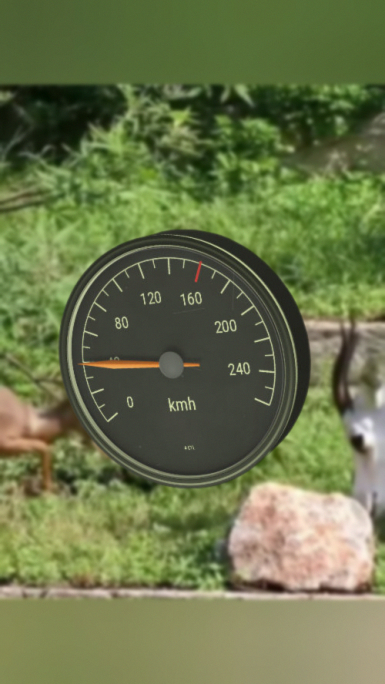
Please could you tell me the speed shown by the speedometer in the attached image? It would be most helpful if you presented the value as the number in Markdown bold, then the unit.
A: **40** km/h
